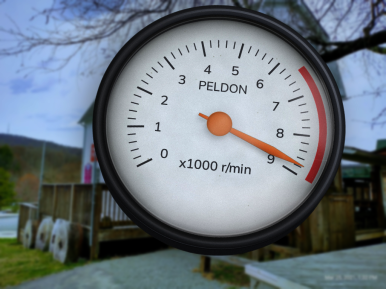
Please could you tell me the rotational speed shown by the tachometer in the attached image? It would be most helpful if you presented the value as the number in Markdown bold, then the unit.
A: **8800** rpm
